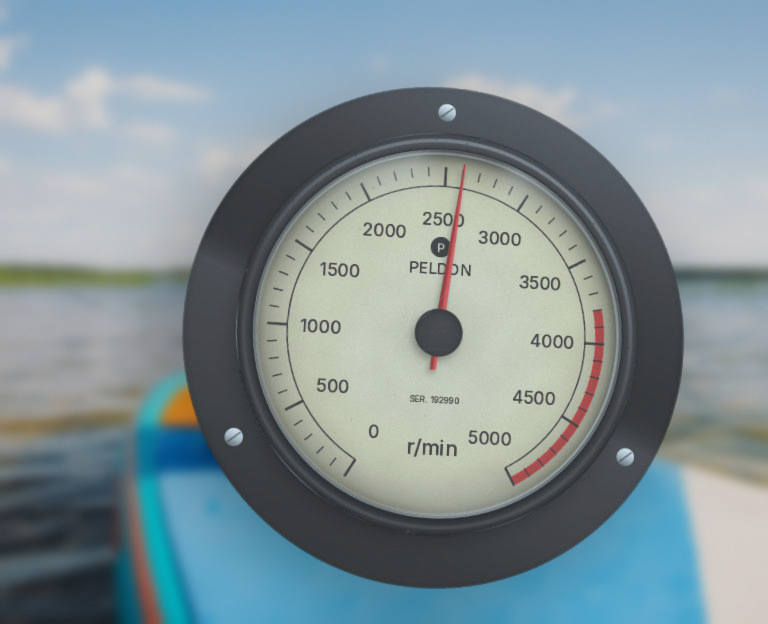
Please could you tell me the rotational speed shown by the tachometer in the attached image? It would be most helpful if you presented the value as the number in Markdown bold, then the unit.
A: **2600** rpm
